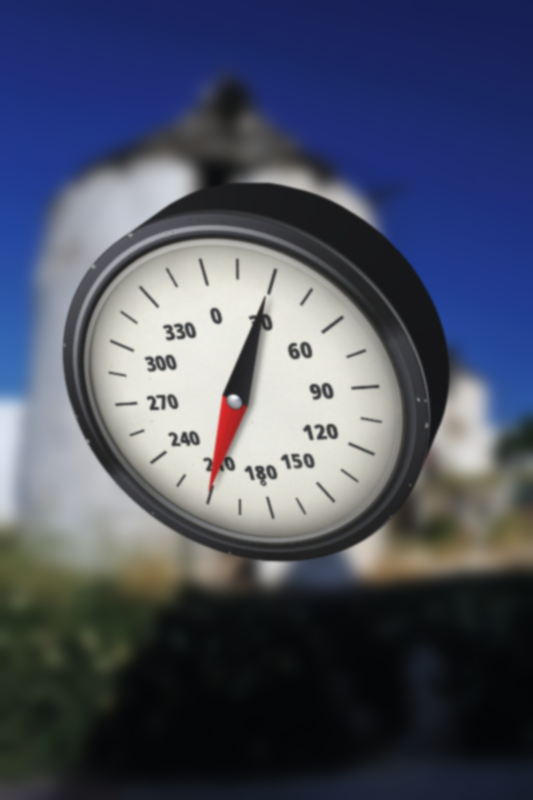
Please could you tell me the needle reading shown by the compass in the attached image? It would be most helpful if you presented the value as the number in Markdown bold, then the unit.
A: **210** °
